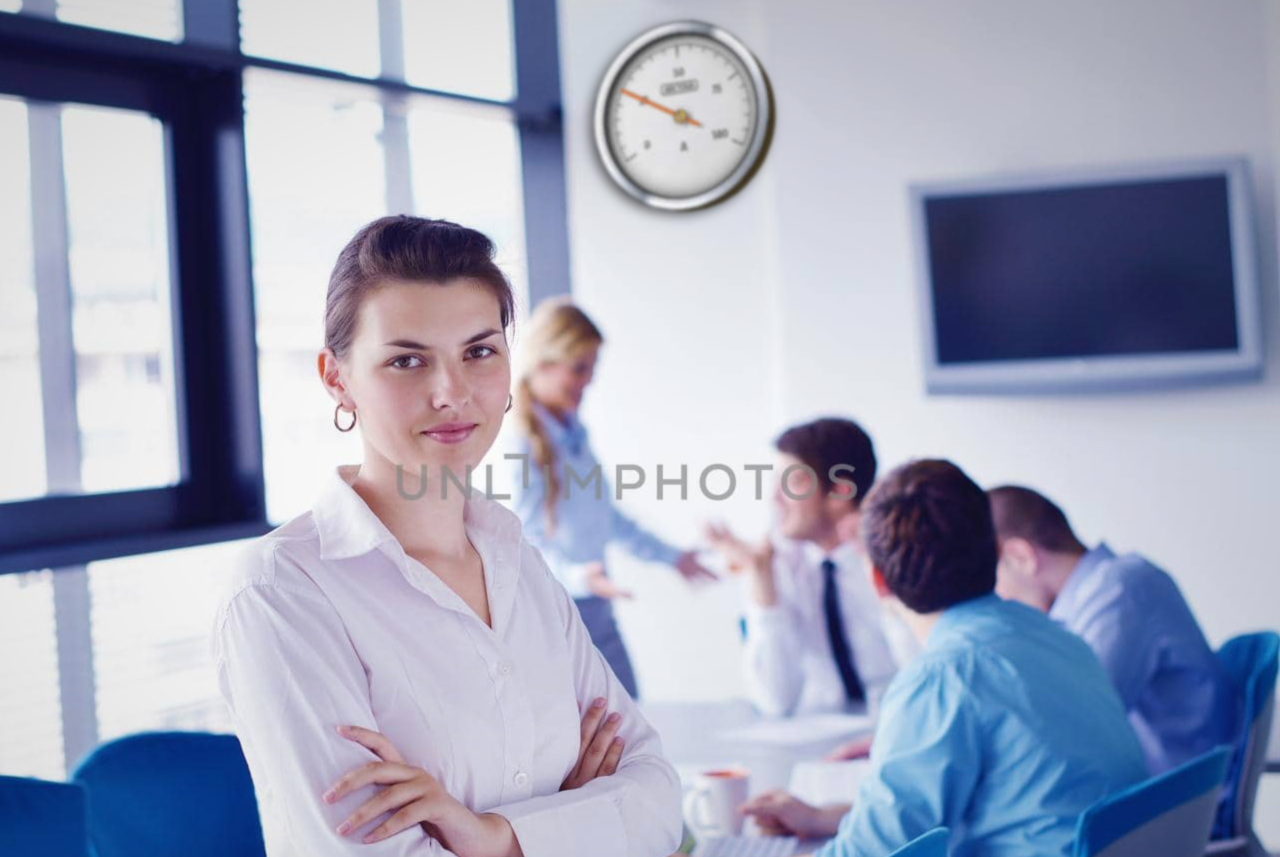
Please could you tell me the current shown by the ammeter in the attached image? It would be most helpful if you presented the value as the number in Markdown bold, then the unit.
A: **25** A
